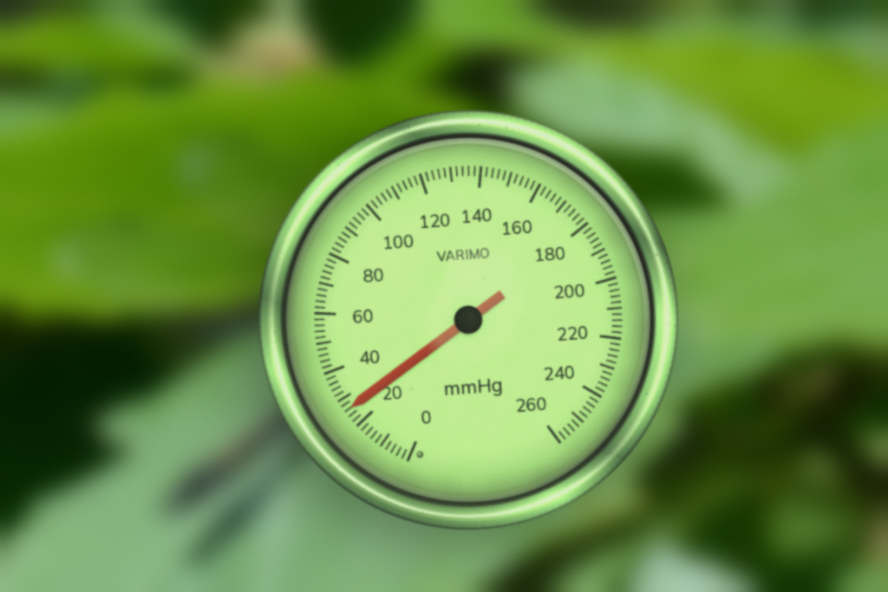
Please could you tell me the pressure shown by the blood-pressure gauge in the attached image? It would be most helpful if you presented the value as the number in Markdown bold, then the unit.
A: **26** mmHg
